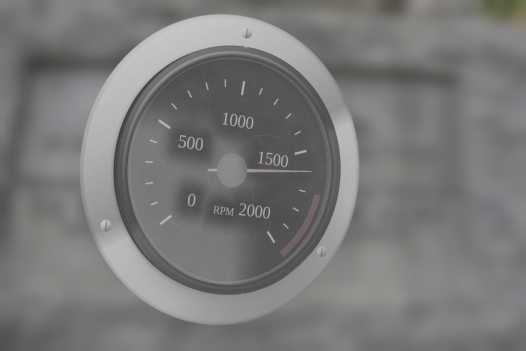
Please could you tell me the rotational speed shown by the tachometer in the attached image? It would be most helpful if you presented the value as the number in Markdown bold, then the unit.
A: **1600** rpm
